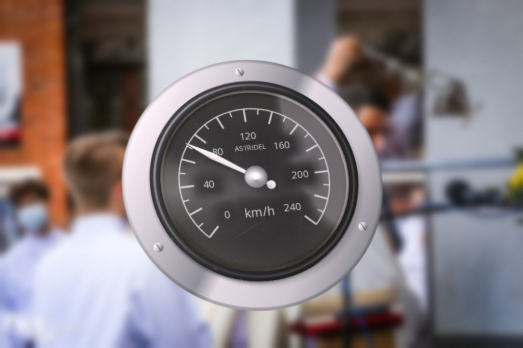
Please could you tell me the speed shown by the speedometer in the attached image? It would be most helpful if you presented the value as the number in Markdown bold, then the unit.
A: **70** km/h
